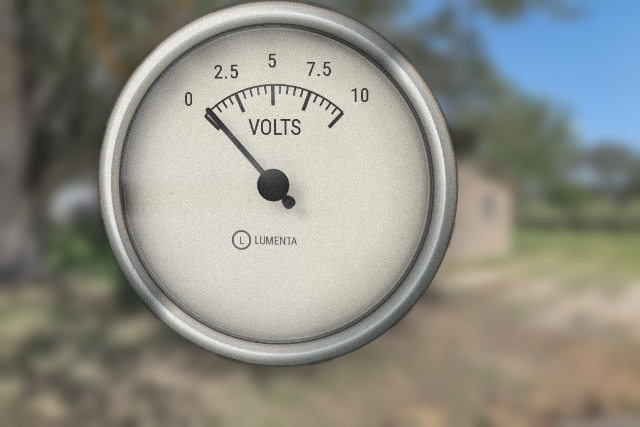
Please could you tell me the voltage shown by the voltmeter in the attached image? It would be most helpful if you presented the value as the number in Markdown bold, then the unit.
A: **0.5** V
